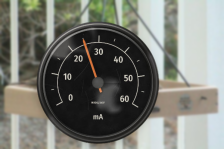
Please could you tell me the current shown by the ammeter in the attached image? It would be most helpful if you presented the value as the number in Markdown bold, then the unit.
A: **25** mA
